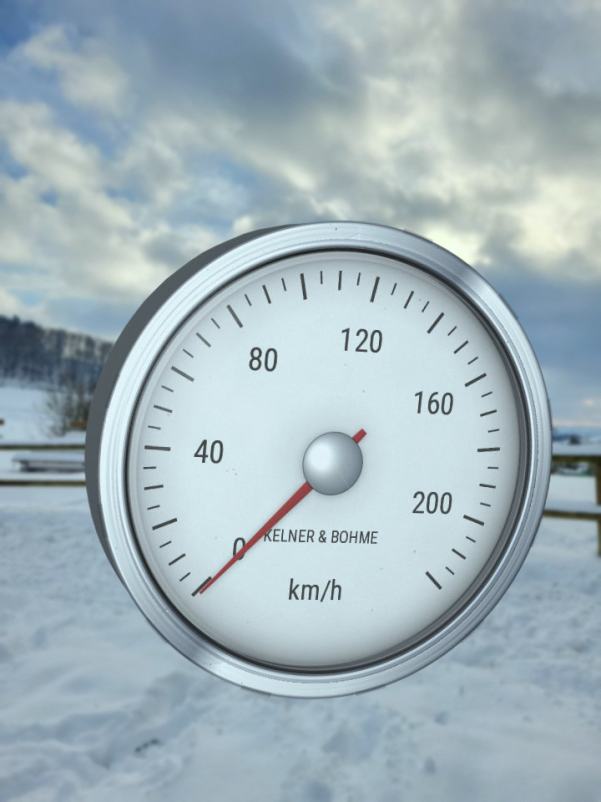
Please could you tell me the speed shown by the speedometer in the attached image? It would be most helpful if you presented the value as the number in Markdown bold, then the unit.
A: **0** km/h
